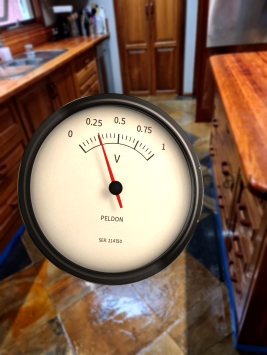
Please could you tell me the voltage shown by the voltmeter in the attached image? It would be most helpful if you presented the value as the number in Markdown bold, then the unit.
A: **0.25** V
